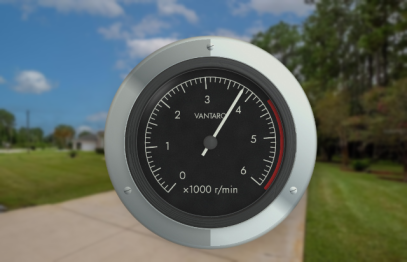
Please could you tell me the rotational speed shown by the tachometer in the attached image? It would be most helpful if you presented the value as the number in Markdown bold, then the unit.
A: **3800** rpm
